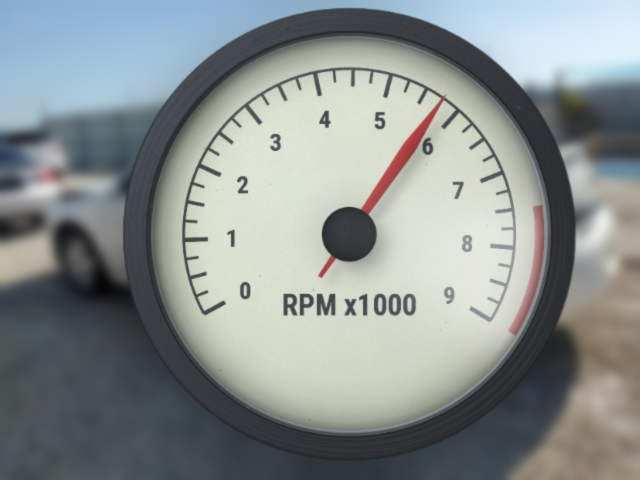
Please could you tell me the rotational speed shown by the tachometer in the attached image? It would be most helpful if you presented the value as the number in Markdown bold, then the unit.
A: **5750** rpm
